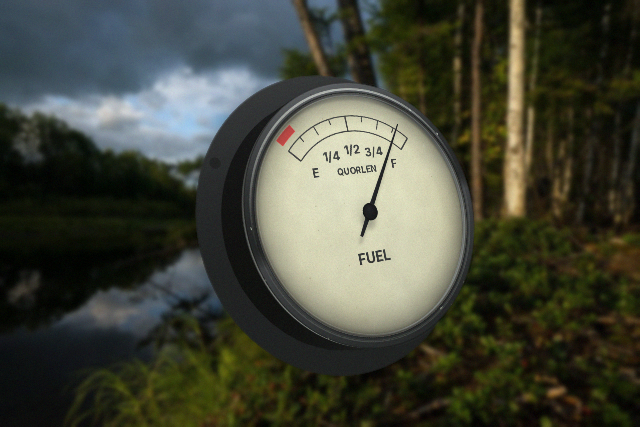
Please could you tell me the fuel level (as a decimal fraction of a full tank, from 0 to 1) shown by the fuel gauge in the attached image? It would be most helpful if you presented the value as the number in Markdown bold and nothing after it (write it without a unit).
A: **0.875**
